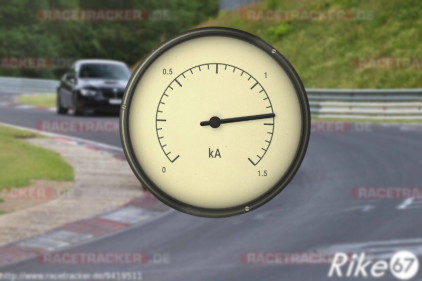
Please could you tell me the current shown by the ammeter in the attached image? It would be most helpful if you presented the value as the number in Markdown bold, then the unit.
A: **1.2** kA
